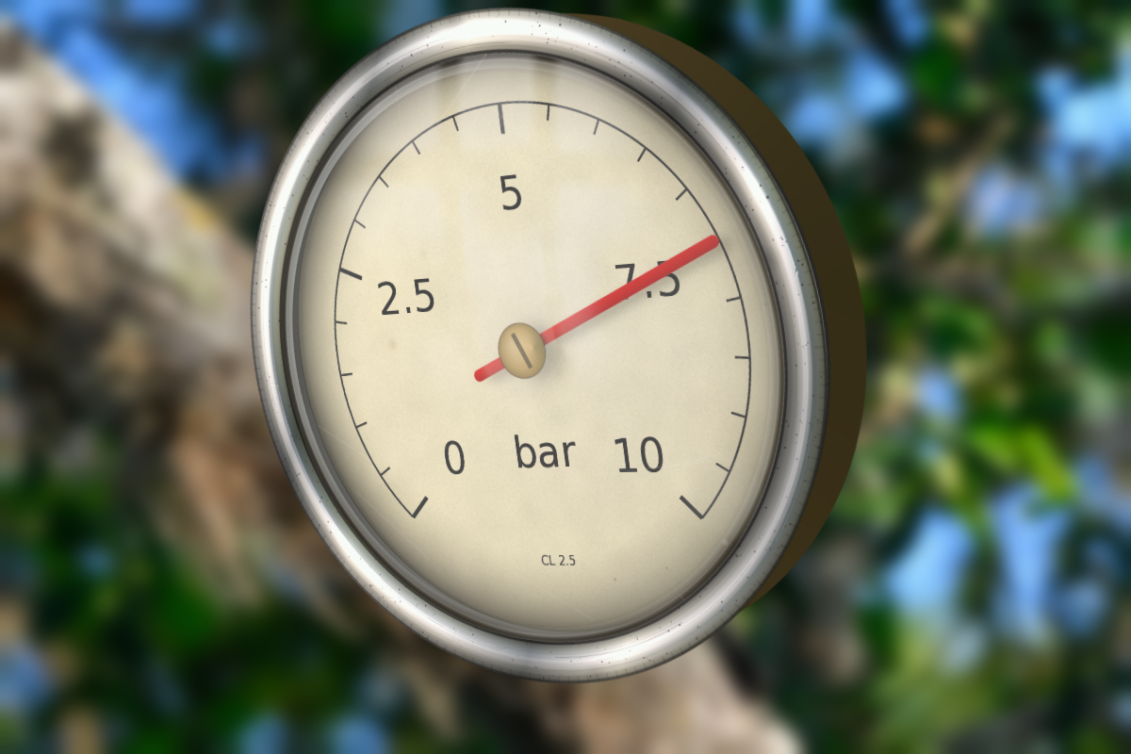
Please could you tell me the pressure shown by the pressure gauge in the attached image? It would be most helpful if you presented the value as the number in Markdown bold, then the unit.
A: **7.5** bar
